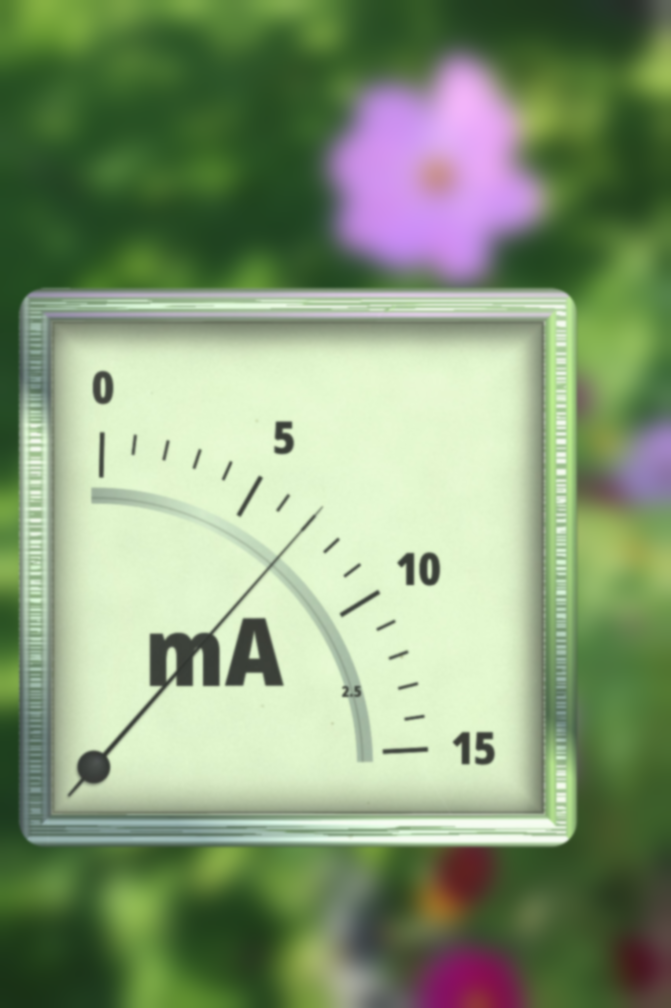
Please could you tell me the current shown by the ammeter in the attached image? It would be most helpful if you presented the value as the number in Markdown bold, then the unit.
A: **7** mA
